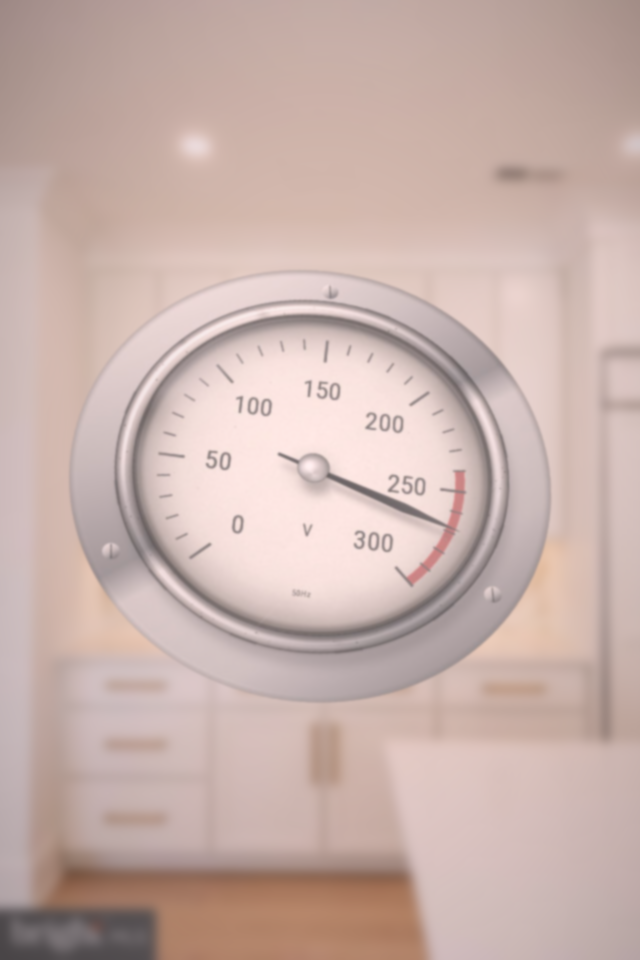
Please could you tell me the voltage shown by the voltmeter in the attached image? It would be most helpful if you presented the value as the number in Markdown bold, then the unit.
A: **270** V
